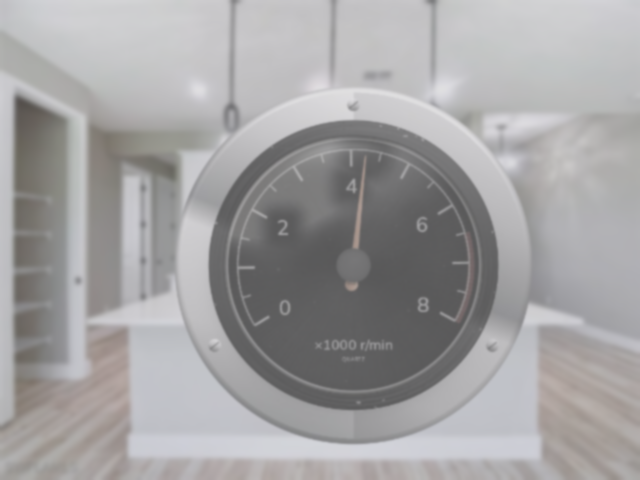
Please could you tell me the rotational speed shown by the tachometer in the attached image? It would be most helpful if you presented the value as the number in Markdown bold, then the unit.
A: **4250** rpm
